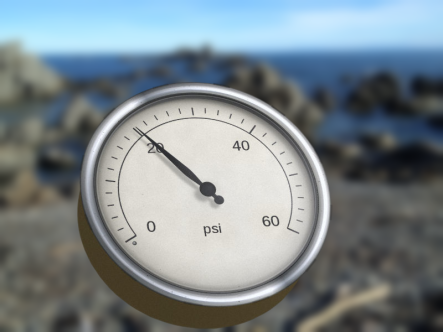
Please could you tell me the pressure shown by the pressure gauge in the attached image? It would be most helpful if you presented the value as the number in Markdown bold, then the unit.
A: **20** psi
